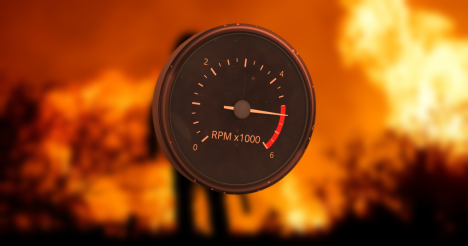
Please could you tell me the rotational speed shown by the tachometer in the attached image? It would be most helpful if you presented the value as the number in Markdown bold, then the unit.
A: **5000** rpm
